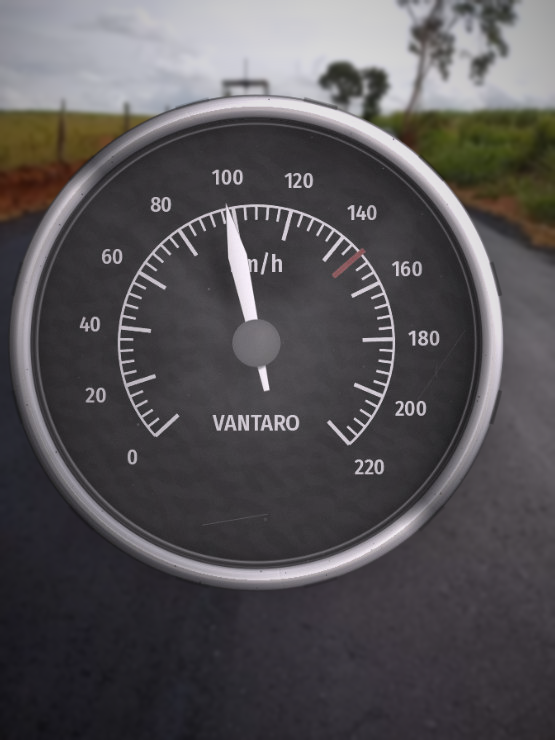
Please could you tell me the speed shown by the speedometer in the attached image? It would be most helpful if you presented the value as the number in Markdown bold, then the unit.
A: **98** km/h
